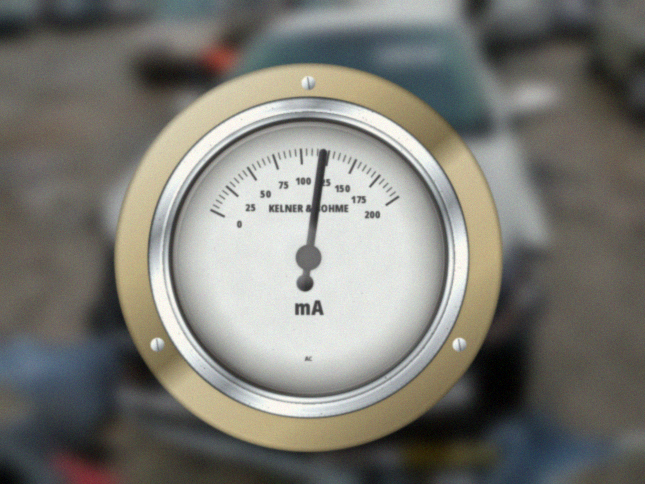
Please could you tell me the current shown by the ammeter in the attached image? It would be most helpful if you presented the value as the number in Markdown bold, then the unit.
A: **120** mA
